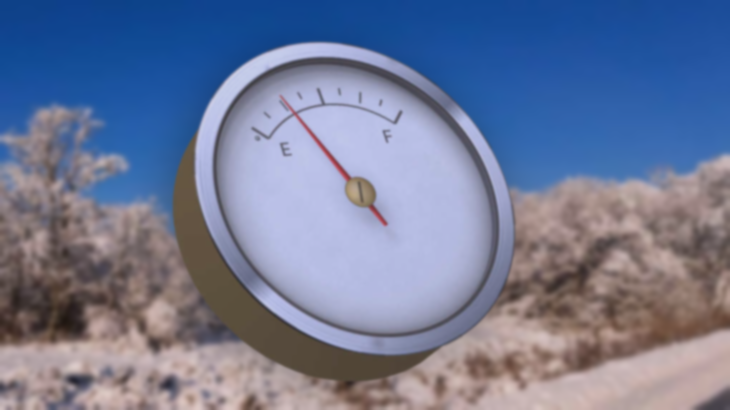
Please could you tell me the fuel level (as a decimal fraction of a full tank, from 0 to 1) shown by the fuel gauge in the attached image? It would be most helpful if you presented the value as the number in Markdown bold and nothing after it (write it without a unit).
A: **0.25**
